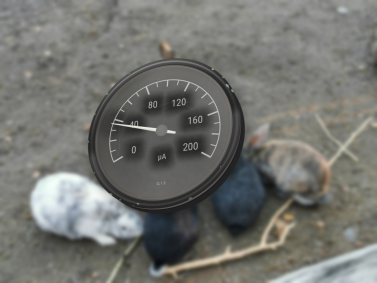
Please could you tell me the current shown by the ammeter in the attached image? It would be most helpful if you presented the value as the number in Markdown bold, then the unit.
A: **35** µA
